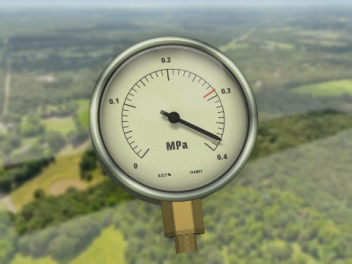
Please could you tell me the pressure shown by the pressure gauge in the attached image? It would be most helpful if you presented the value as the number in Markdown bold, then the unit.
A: **0.38** MPa
